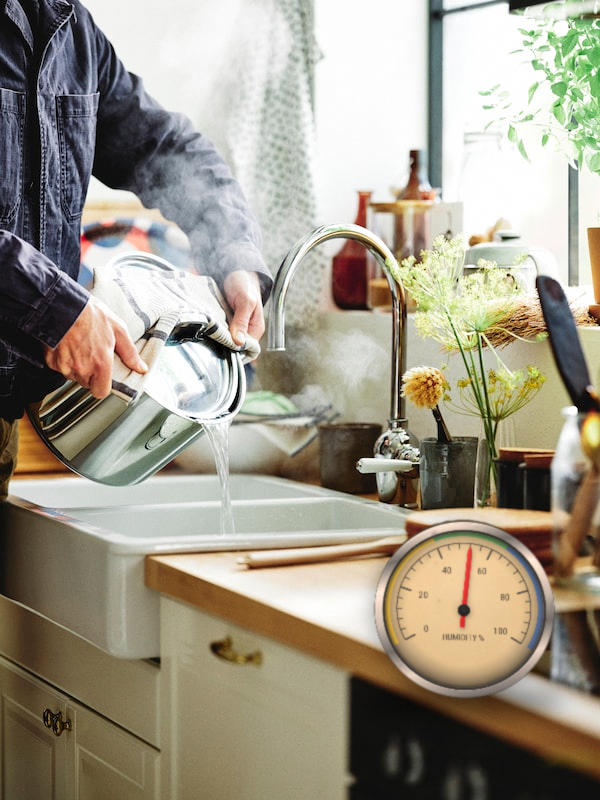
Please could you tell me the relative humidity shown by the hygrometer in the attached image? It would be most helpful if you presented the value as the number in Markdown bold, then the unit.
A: **52** %
